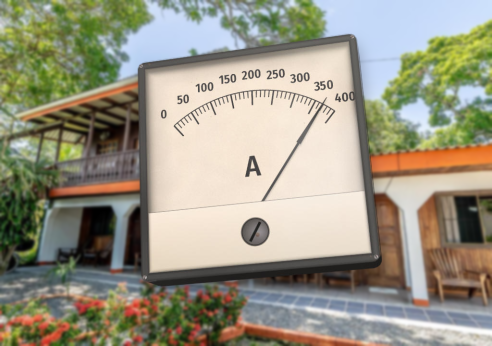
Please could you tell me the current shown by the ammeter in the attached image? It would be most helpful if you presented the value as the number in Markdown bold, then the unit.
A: **370** A
